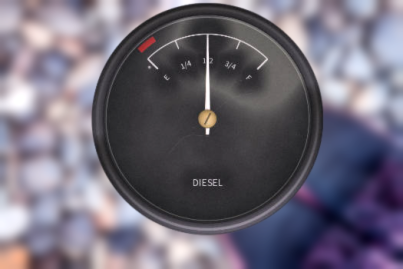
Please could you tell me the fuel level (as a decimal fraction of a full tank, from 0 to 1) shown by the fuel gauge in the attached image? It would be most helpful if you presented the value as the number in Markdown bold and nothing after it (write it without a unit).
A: **0.5**
